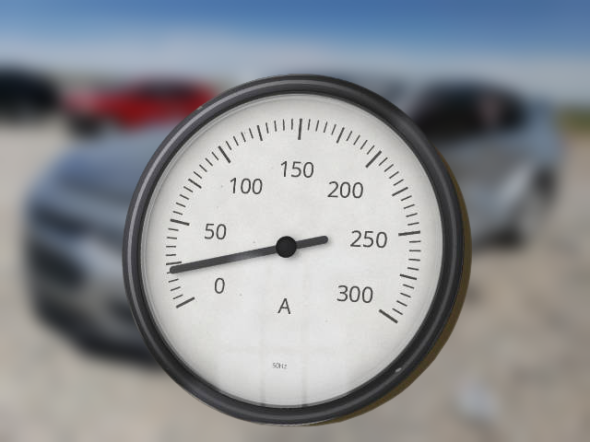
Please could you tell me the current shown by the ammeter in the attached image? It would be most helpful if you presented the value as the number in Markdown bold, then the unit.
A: **20** A
